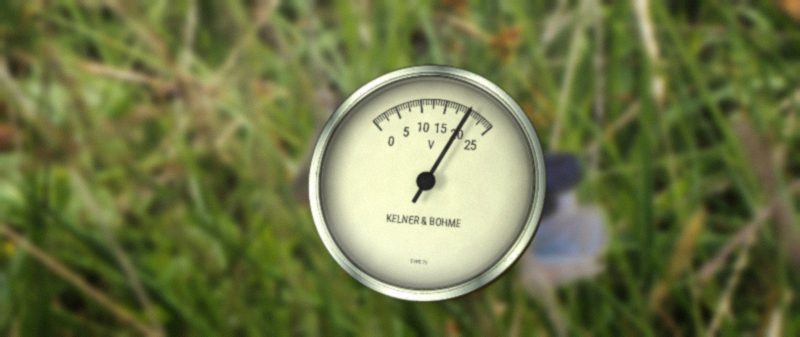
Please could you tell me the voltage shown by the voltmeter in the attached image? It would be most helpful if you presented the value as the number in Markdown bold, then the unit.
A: **20** V
